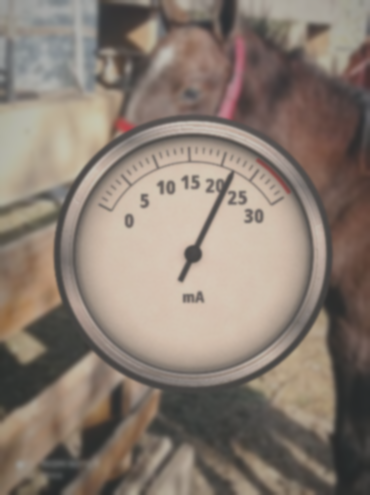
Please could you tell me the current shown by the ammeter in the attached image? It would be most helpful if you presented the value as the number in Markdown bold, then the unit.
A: **22** mA
